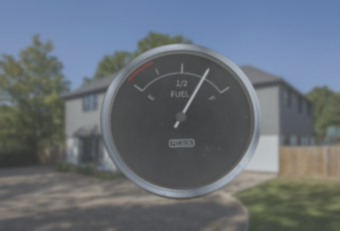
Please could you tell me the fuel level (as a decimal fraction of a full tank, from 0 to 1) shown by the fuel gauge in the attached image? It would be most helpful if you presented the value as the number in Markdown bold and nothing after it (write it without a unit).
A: **0.75**
